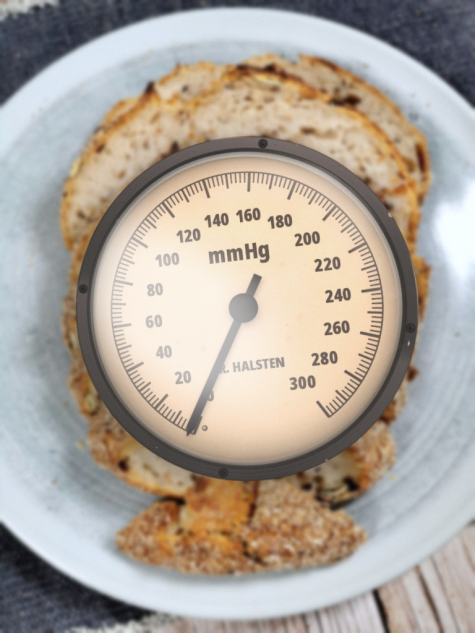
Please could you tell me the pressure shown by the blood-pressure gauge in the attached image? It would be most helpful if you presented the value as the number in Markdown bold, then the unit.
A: **2** mmHg
